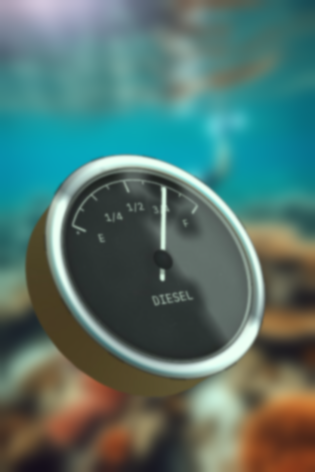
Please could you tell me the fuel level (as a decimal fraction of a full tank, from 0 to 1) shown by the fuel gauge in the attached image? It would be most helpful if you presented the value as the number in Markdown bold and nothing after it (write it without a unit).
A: **0.75**
